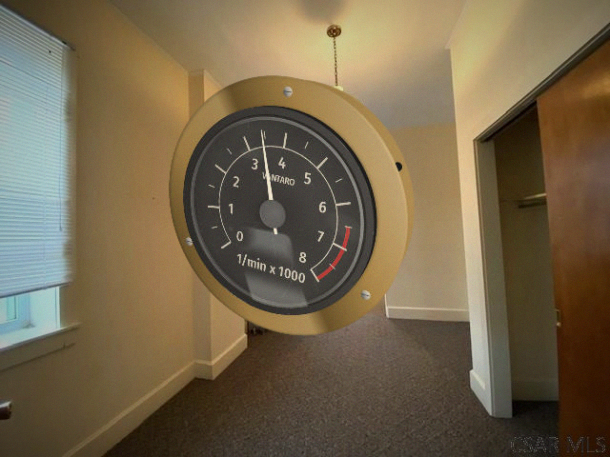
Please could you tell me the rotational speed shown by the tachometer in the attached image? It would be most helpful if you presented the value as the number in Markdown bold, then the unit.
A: **3500** rpm
